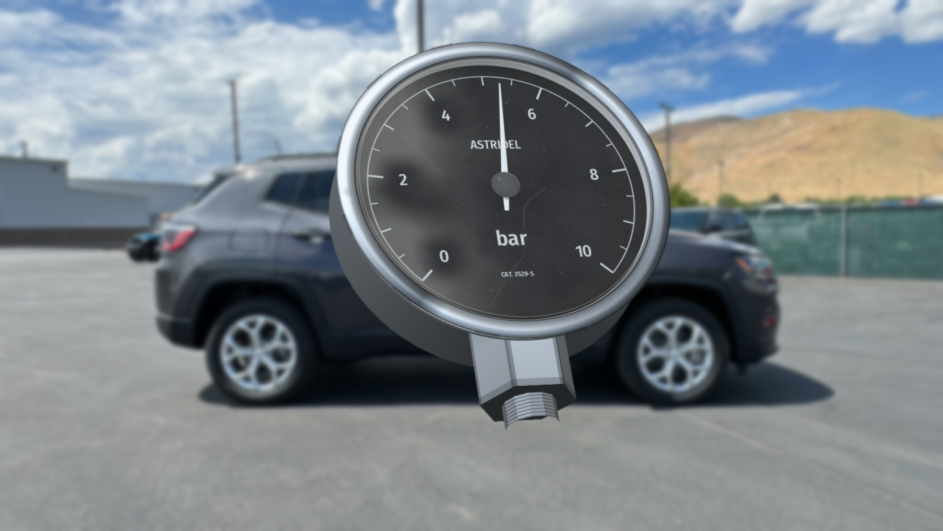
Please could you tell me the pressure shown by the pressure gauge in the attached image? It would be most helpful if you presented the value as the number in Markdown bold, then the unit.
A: **5.25** bar
